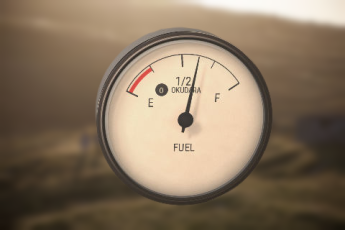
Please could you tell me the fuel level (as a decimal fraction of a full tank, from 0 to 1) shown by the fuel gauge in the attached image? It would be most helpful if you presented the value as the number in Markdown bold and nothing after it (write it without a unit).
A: **0.625**
